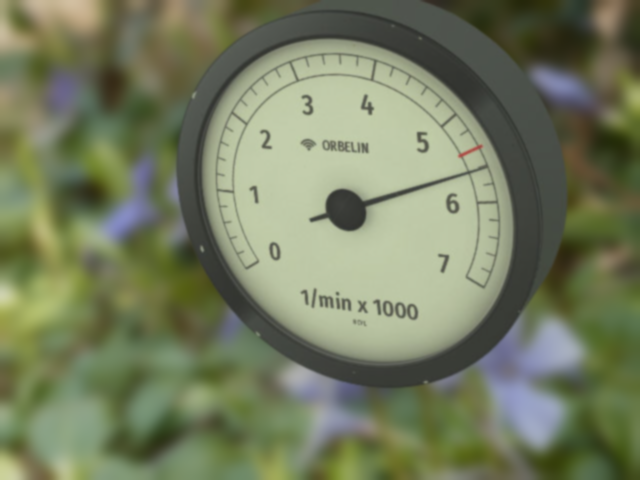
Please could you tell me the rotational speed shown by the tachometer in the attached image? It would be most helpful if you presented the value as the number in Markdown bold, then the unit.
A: **5600** rpm
